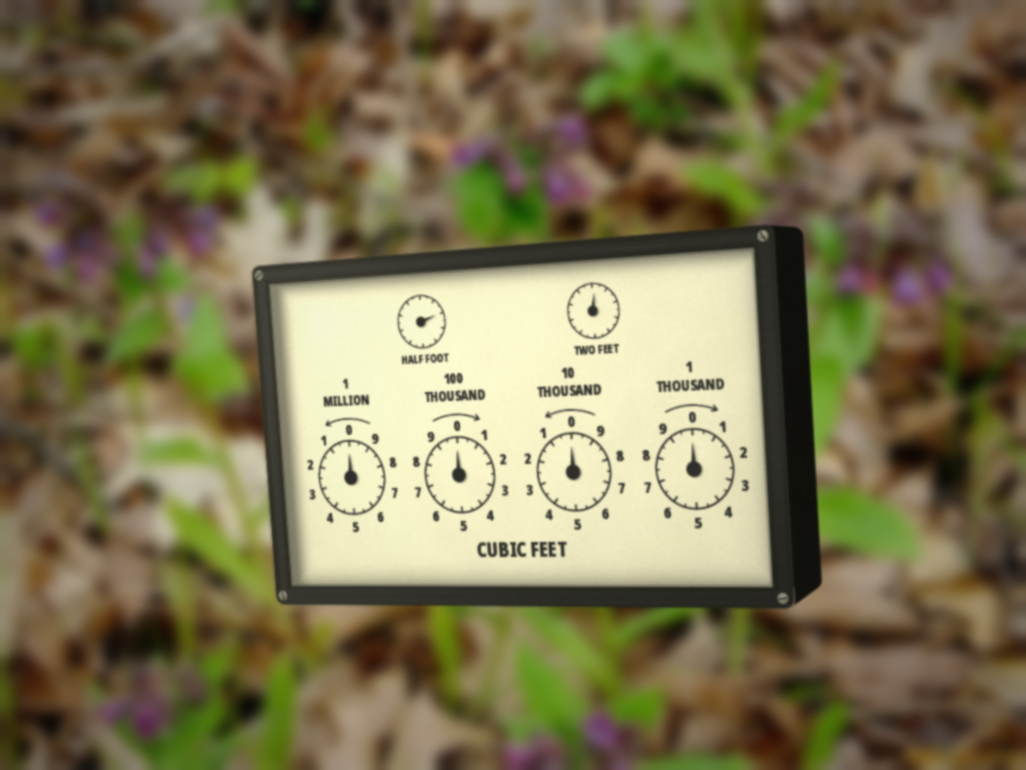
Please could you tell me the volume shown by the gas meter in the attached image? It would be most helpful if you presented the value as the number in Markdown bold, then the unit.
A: **0** ft³
